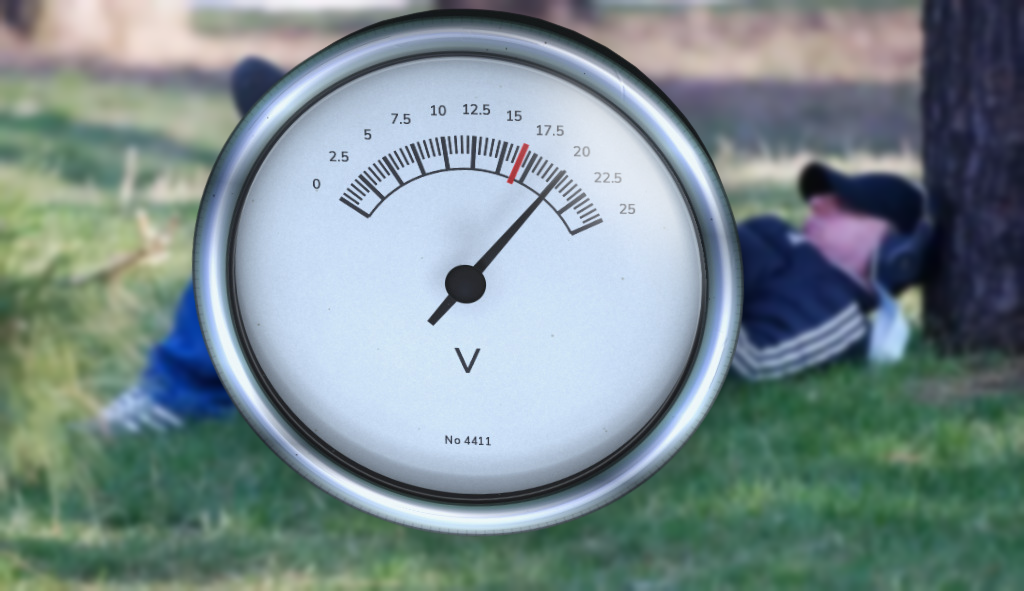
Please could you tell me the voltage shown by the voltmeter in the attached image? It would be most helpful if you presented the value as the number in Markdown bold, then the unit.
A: **20** V
